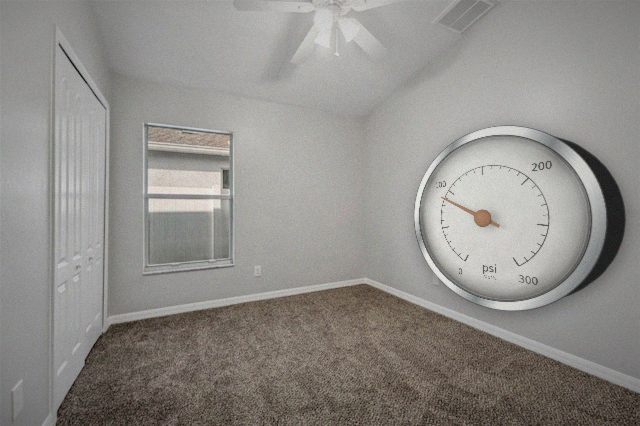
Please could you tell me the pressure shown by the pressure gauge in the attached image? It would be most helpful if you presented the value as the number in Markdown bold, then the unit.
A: **90** psi
